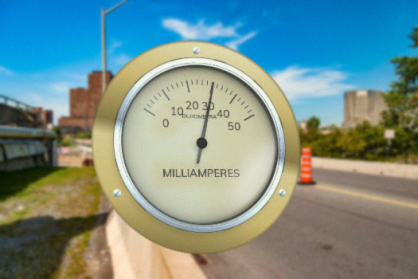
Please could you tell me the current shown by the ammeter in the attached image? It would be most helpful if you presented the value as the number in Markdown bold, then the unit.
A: **30** mA
